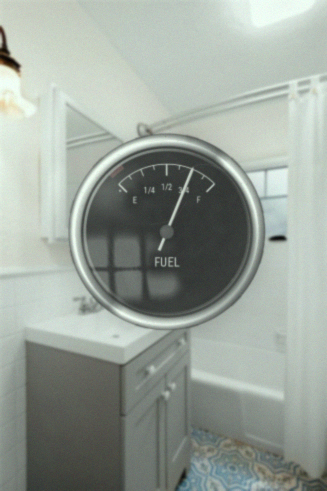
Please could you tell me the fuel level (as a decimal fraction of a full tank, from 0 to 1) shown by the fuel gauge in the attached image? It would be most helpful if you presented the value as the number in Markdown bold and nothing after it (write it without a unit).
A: **0.75**
